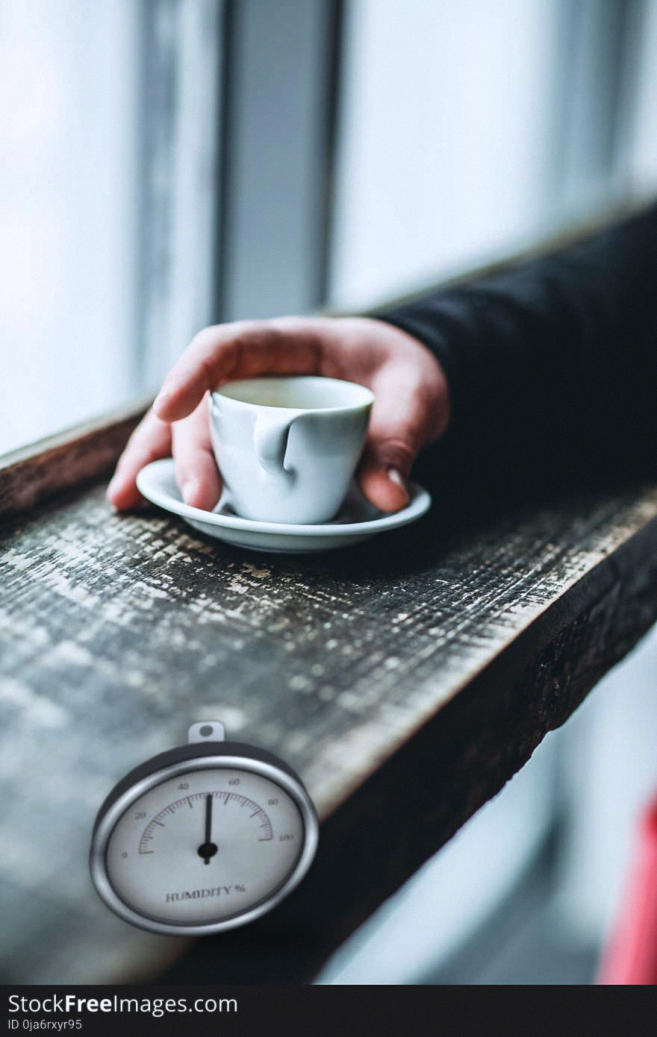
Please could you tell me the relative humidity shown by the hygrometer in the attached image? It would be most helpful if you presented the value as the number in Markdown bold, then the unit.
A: **50** %
